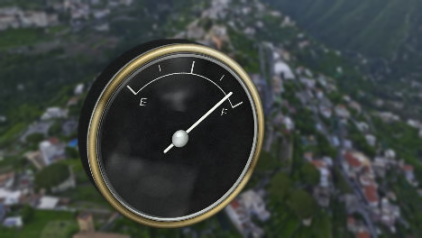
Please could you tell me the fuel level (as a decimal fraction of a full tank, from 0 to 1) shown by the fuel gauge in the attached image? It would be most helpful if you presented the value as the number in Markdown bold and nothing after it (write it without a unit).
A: **0.875**
